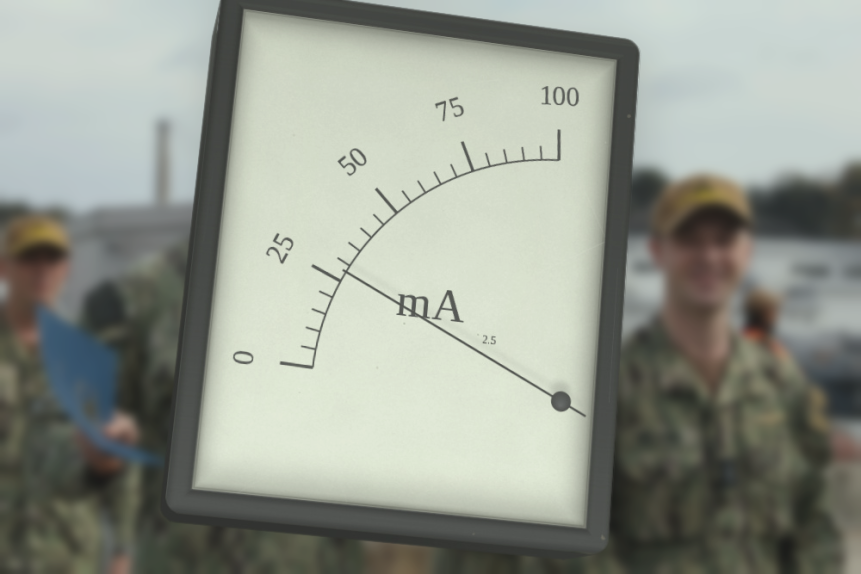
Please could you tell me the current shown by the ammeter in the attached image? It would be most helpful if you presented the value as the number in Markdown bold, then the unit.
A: **27.5** mA
